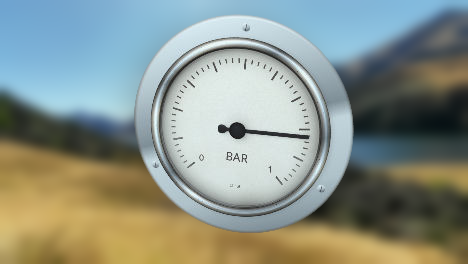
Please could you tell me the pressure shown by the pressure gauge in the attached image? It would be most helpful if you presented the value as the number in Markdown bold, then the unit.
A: **0.82** bar
